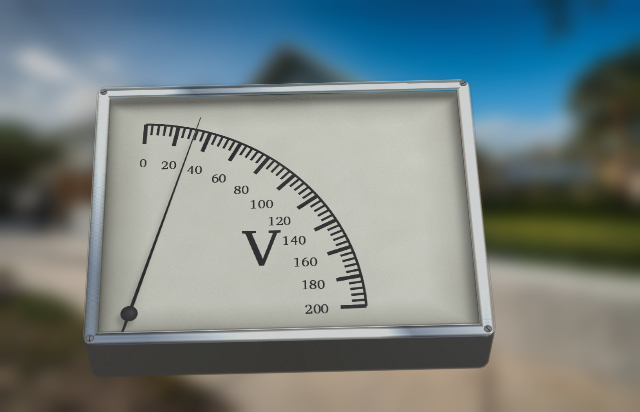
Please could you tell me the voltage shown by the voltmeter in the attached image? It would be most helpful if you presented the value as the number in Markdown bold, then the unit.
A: **32** V
